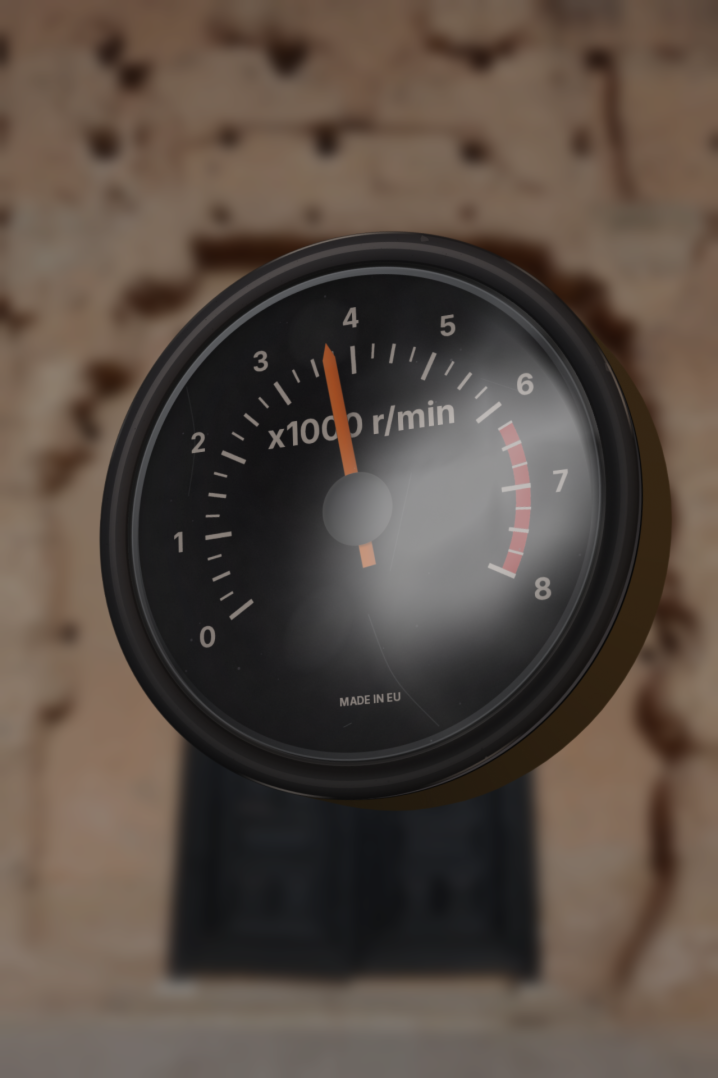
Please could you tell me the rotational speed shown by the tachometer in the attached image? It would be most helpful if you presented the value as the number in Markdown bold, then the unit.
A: **3750** rpm
